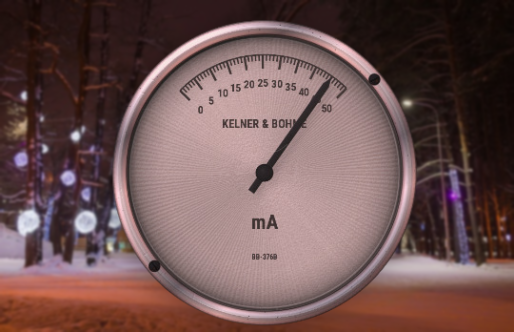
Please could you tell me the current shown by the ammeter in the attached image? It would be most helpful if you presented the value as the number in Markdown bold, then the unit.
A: **45** mA
